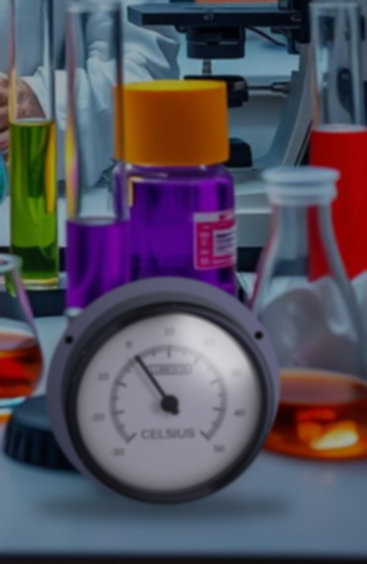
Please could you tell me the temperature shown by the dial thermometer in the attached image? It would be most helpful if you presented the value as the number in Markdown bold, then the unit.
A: **0** °C
